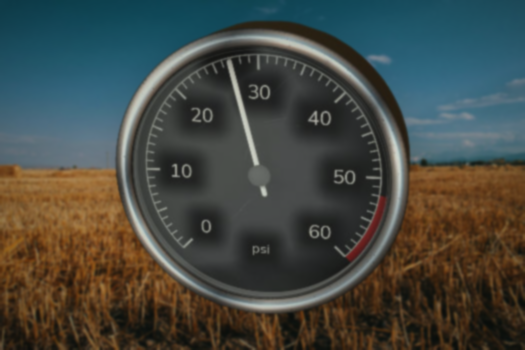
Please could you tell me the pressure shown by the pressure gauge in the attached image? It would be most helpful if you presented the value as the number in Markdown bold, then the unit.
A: **27** psi
